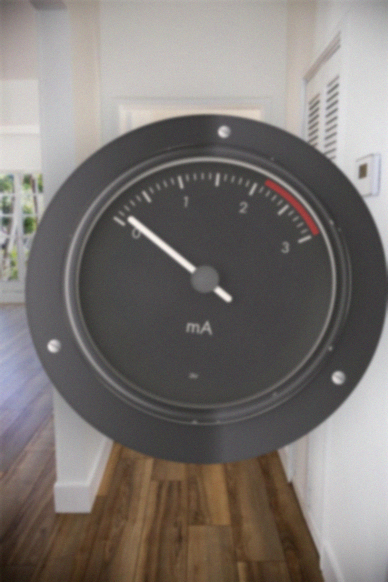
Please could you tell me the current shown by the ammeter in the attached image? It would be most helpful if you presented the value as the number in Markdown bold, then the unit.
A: **0.1** mA
